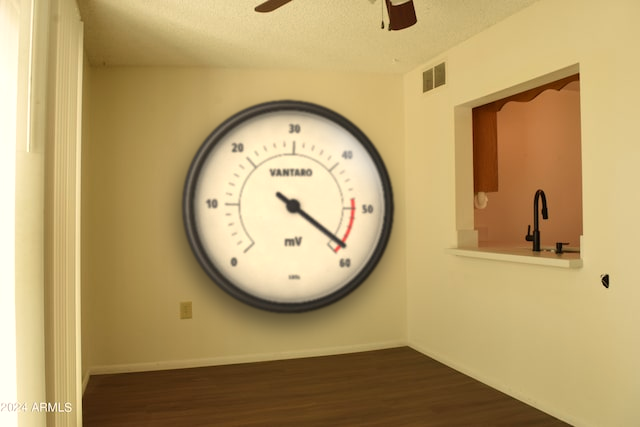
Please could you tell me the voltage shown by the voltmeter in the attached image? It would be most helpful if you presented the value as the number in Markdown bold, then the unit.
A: **58** mV
